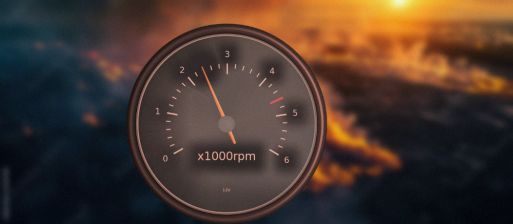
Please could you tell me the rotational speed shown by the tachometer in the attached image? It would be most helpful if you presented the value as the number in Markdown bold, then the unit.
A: **2400** rpm
